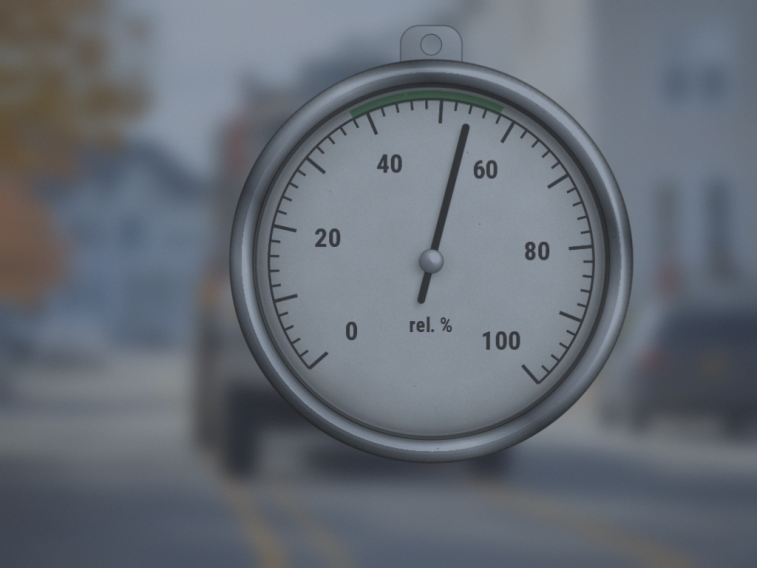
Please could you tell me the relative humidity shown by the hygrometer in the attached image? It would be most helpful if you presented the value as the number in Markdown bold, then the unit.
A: **54** %
